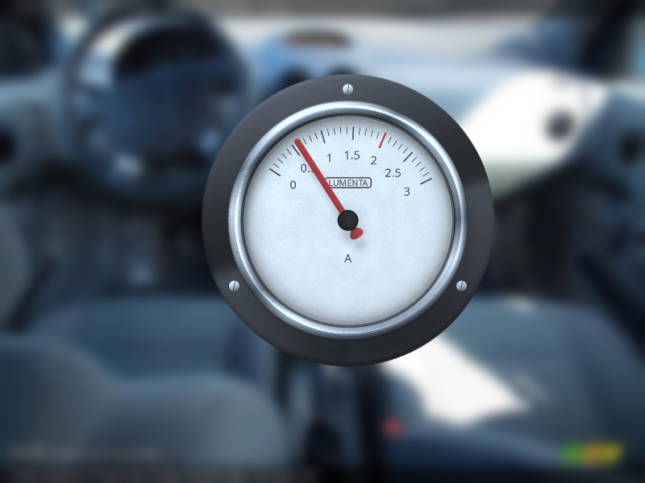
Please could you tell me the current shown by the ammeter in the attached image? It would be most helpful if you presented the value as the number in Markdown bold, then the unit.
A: **0.6** A
